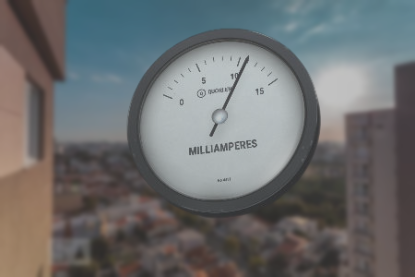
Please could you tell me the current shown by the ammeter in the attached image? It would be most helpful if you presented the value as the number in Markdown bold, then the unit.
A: **11** mA
